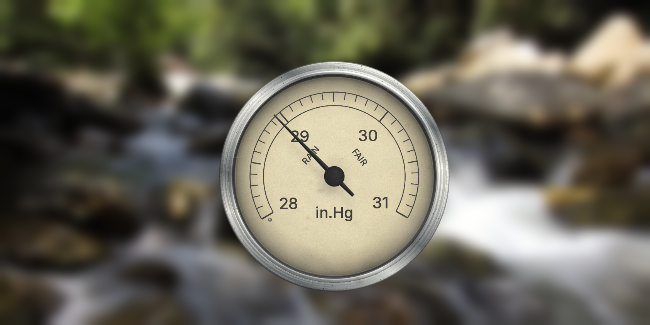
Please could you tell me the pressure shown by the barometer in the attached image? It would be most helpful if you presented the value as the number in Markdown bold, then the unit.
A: **28.95** inHg
